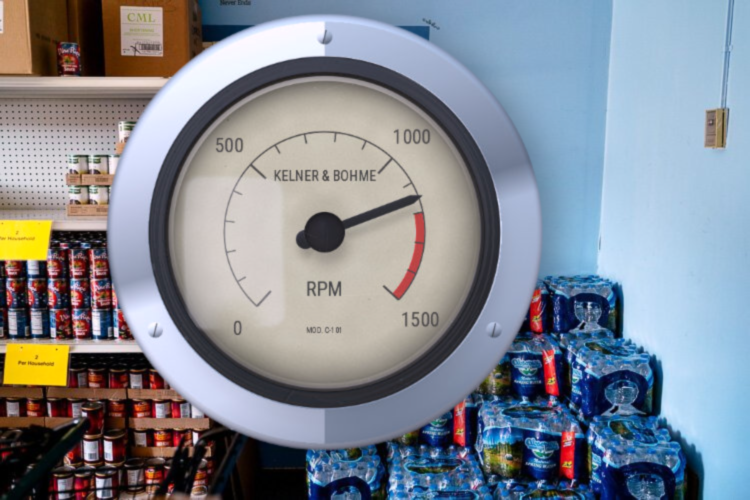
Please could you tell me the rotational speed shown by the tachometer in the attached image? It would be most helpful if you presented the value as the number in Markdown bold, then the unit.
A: **1150** rpm
